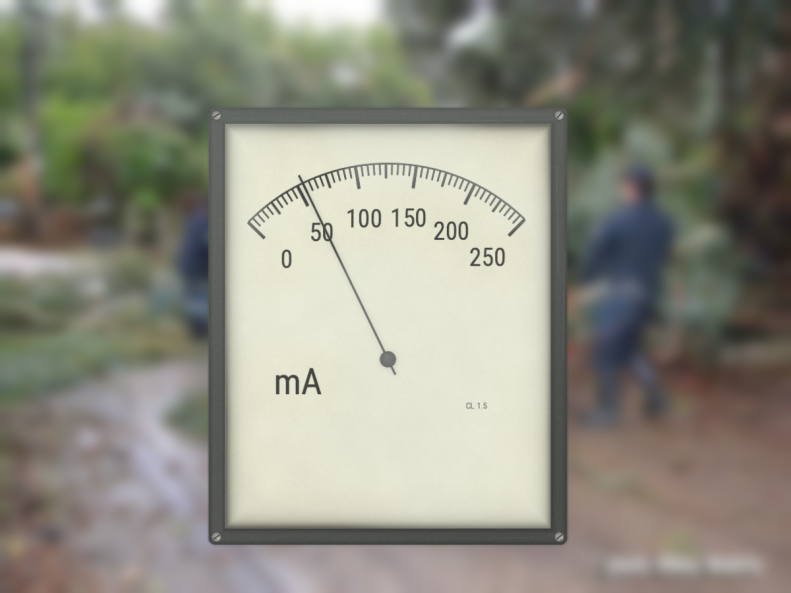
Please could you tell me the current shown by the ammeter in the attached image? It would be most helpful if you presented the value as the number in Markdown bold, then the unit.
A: **55** mA
